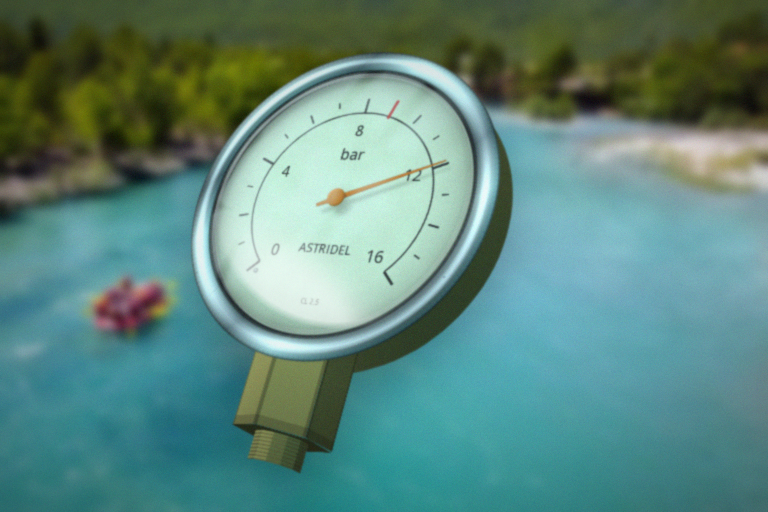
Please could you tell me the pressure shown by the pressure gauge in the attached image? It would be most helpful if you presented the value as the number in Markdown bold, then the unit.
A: **12** bar
